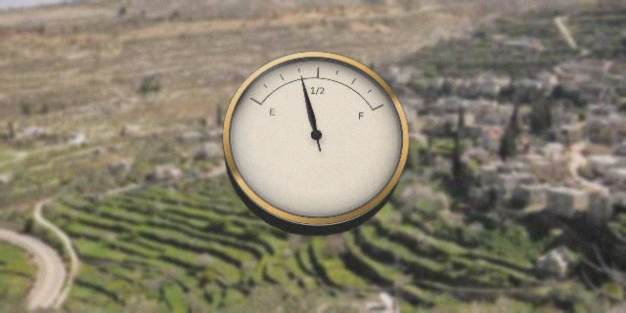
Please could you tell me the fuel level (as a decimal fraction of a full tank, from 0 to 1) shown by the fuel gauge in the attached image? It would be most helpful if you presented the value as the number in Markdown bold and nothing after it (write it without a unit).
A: **0.375**
